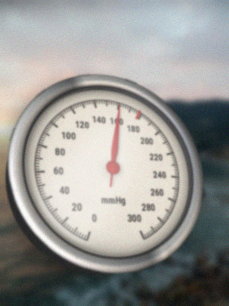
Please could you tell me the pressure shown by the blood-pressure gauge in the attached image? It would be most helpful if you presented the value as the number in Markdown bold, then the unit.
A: **160** mmHg
